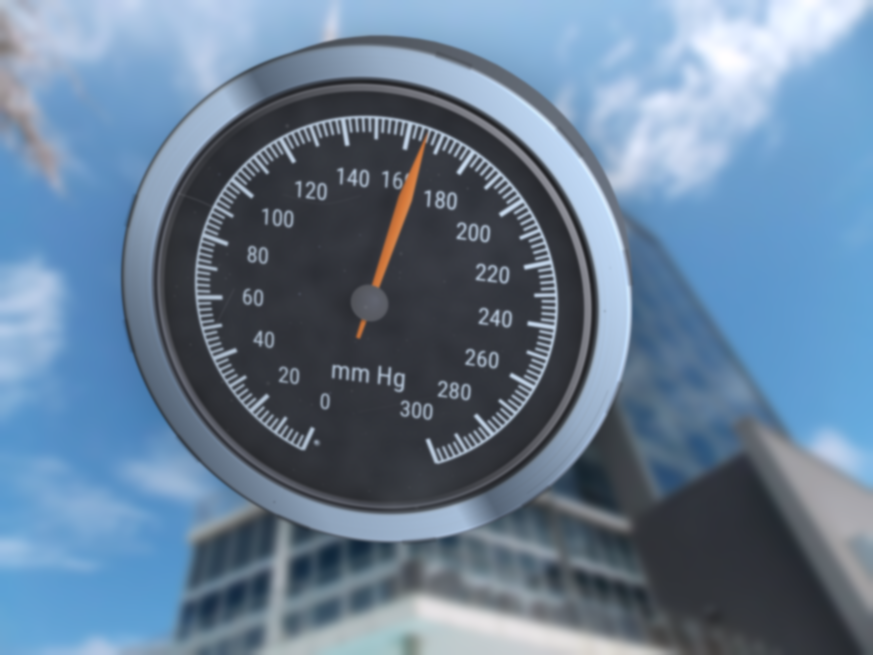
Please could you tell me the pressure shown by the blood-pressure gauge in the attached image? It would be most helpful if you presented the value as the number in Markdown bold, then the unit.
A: **166** mmHg
